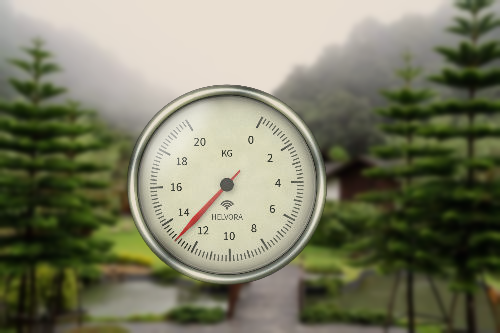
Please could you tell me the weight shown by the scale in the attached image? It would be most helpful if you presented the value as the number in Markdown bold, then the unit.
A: **13** kg
